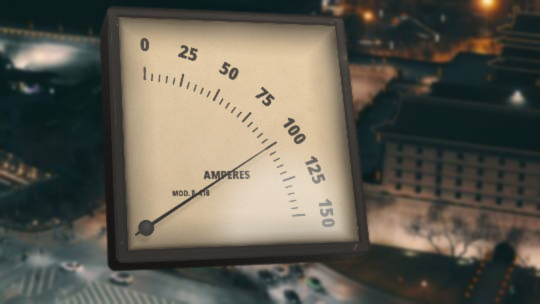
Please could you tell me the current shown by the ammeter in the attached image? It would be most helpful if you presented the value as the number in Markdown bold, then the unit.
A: **100** A
